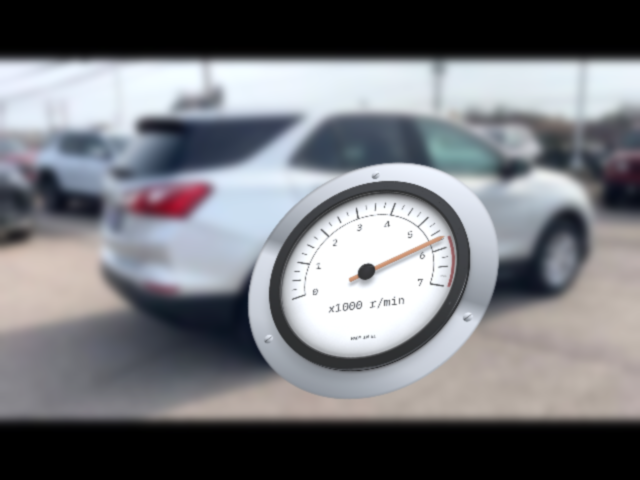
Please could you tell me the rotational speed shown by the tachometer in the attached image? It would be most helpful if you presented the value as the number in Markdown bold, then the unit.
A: **5750** rpm
